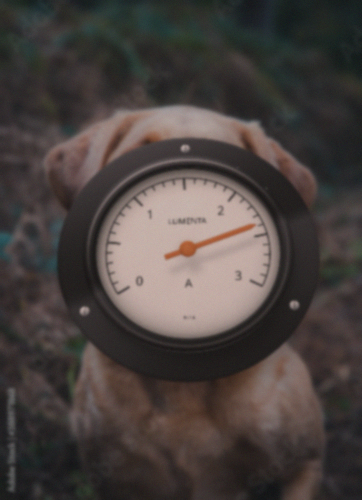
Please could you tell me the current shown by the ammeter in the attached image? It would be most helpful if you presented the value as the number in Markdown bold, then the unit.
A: **2.4** A
